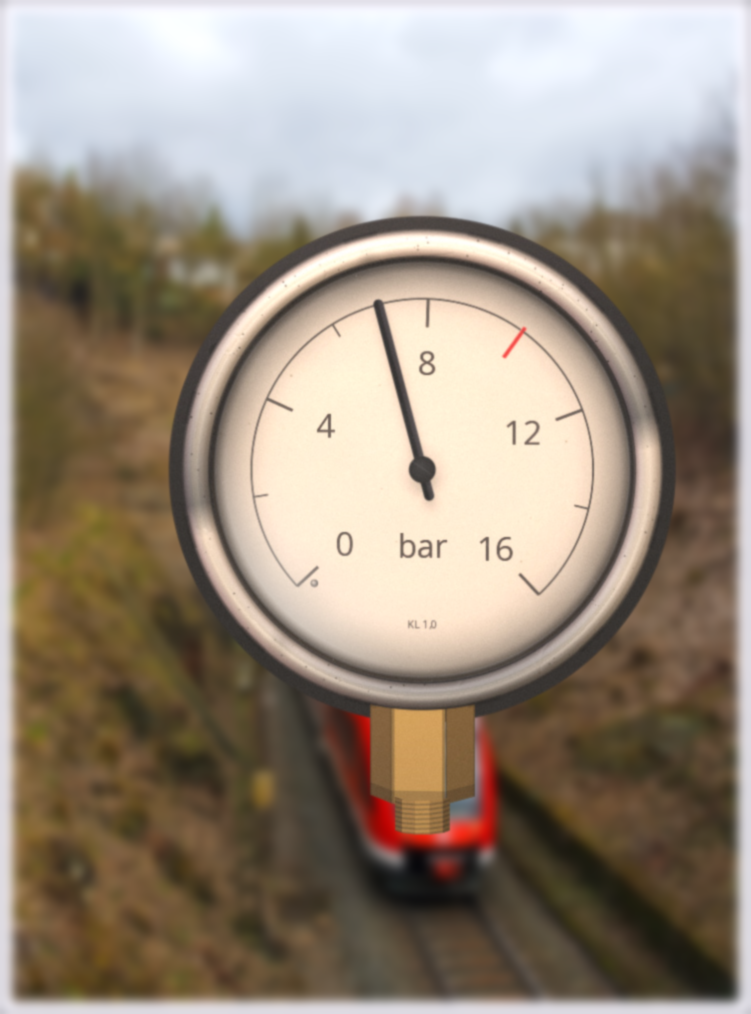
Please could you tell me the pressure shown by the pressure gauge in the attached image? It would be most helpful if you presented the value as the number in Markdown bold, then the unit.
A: **7** bar
